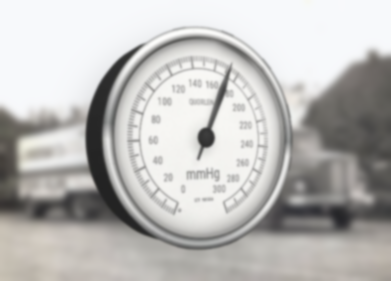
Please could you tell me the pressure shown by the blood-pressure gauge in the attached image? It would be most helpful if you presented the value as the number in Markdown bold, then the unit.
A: **170** mmHg
